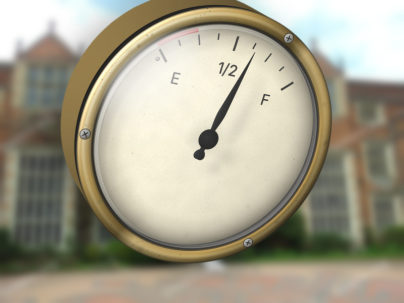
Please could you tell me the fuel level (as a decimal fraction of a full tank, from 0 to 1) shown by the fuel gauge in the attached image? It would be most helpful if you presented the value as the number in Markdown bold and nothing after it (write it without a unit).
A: **0.625**
